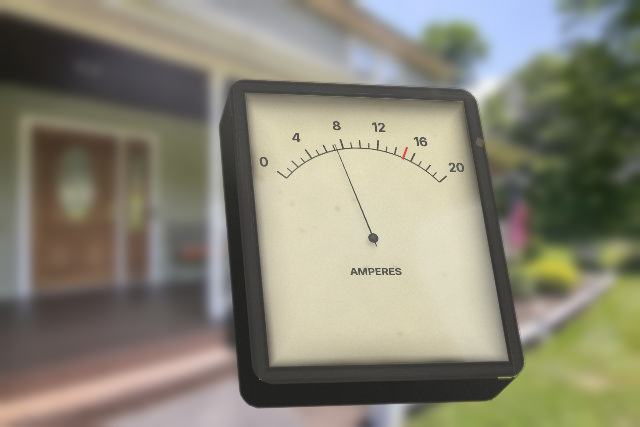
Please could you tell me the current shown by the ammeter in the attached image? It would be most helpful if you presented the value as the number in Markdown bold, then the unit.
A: **7** A
